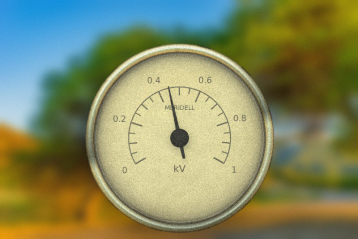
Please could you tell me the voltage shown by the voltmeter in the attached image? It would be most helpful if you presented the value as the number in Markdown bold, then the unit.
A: **0.45** kV
